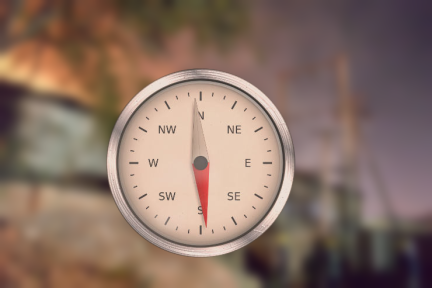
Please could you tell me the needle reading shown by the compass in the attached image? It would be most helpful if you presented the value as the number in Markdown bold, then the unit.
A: **175** °
